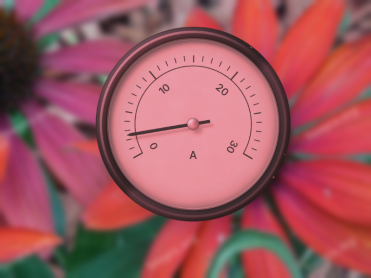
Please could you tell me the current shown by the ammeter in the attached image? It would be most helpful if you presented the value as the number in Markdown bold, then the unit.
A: **2.5** A
